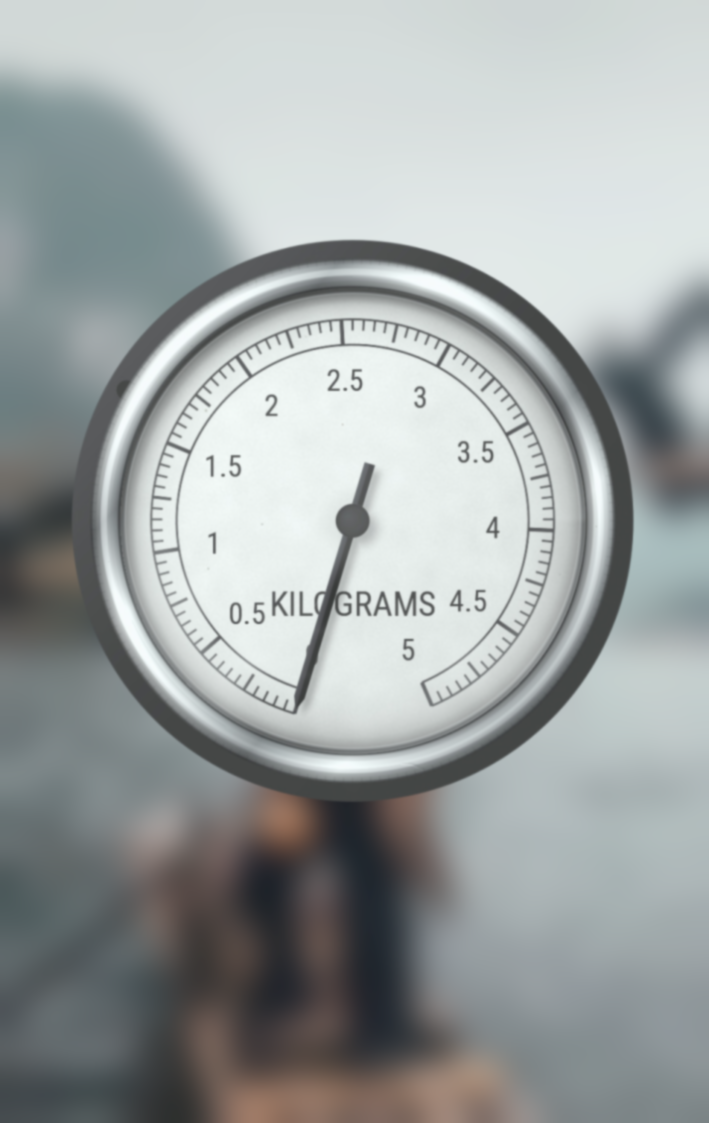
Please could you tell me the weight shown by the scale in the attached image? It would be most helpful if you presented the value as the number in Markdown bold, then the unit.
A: **0** kg
